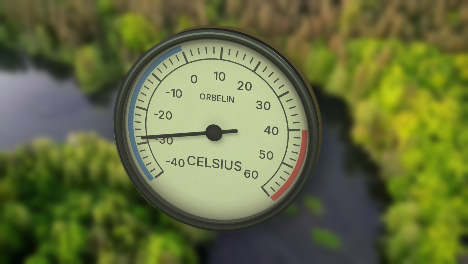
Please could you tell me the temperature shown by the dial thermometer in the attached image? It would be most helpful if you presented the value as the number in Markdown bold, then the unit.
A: **-28** °C
